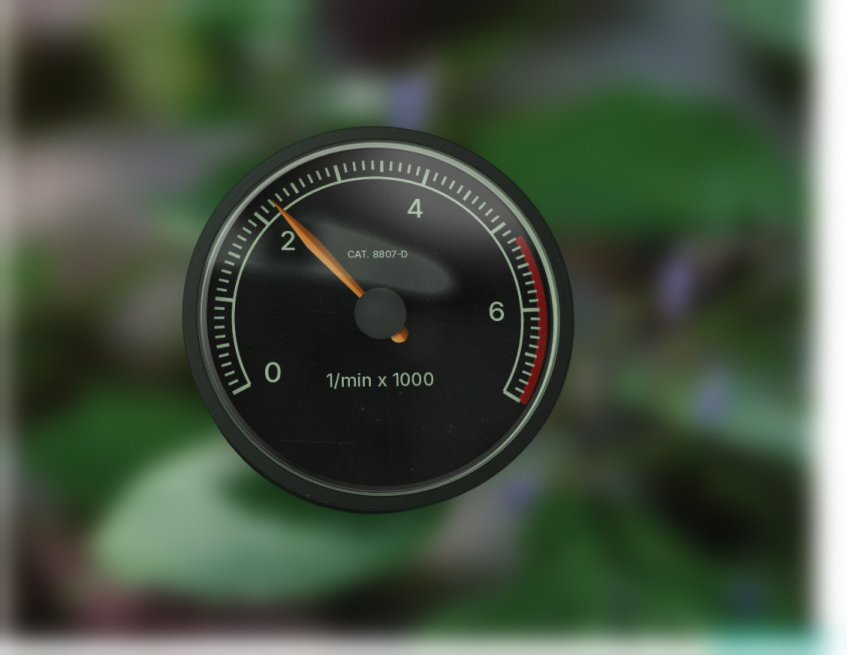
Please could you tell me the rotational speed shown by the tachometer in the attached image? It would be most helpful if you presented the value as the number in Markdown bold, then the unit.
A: **2200** rpm
